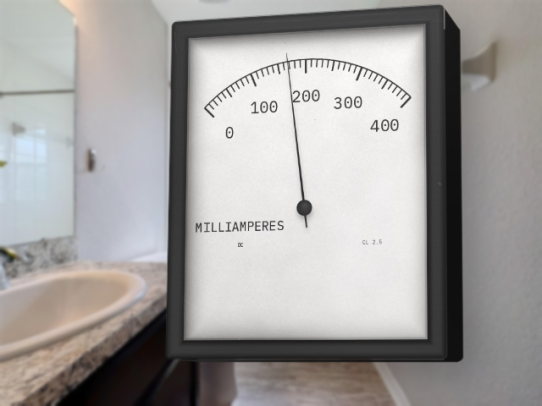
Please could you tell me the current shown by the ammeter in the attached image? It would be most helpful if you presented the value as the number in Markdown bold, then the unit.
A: **170** mA
